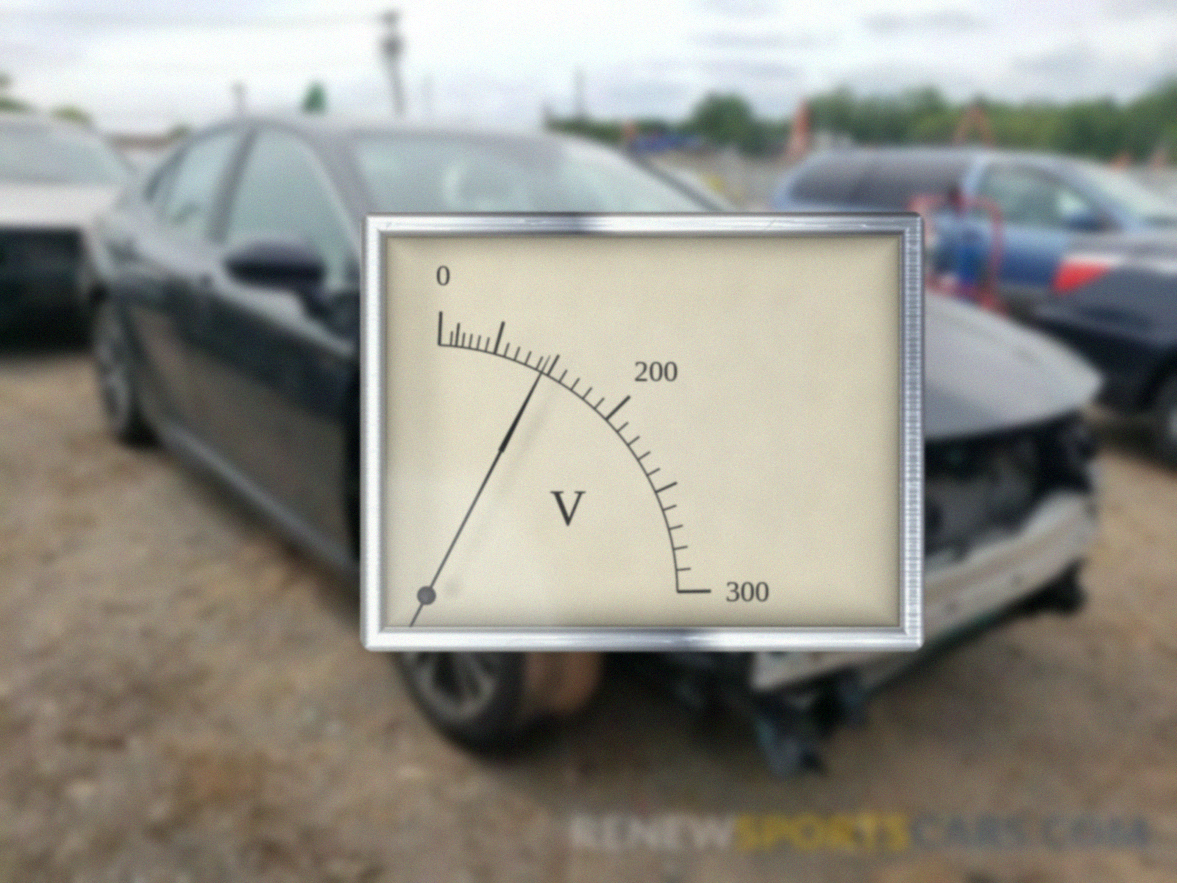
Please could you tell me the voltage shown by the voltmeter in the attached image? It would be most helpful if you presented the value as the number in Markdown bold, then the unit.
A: **145** V
